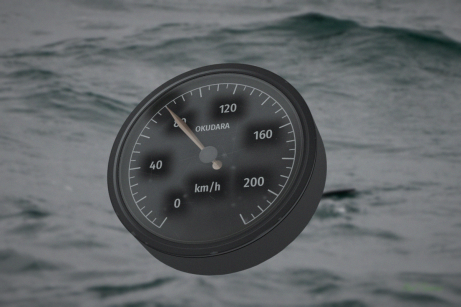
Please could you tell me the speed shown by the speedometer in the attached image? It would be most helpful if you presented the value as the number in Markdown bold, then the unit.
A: **80** km/h
